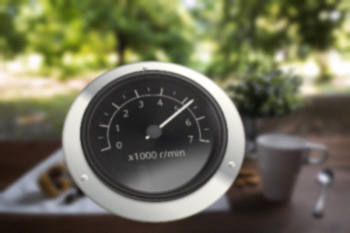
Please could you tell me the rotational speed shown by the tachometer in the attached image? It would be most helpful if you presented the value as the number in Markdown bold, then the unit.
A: **5250** rpm
